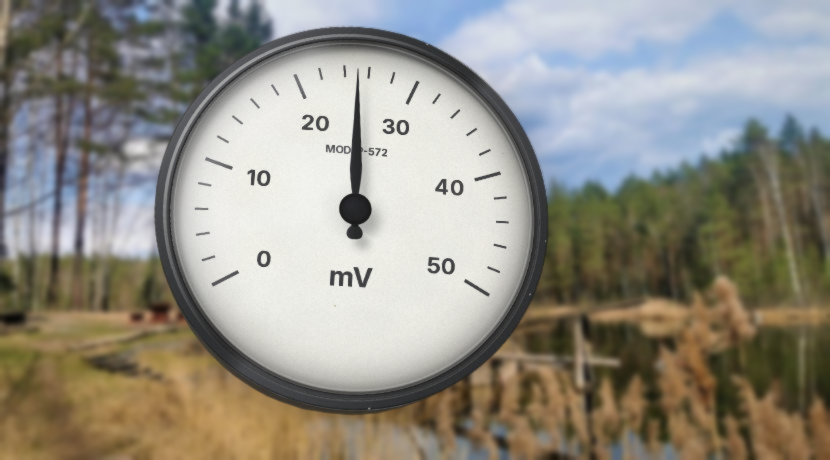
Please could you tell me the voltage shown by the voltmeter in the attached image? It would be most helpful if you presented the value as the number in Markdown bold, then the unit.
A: **25** mV
